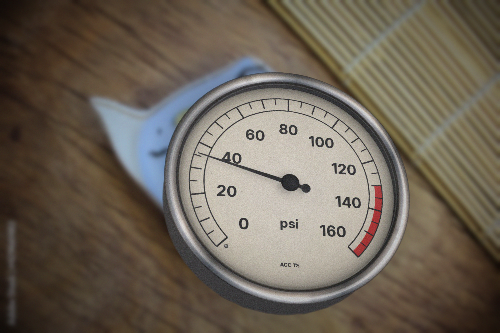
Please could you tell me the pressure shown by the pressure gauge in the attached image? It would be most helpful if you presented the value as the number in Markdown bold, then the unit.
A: **35** psi
